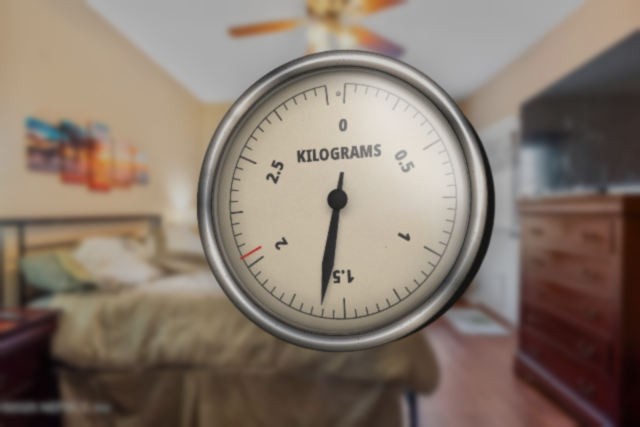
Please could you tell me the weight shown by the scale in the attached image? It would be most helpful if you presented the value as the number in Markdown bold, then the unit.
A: **1.6** kg
